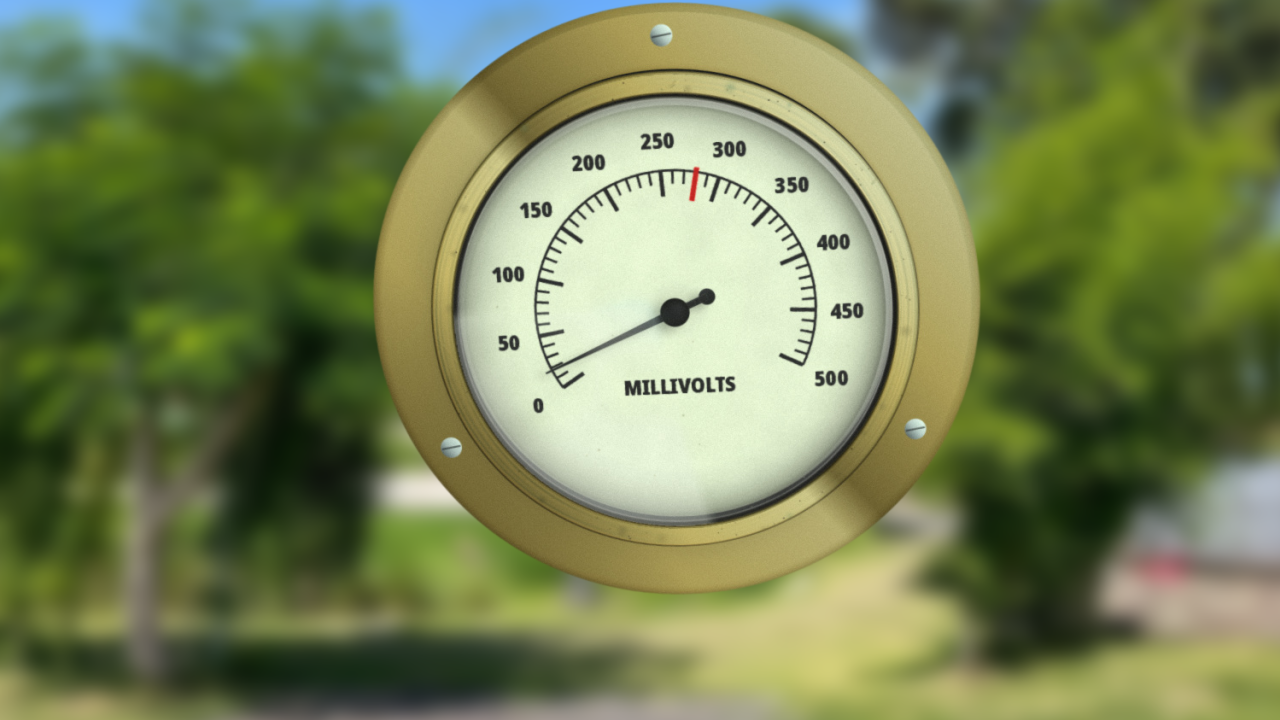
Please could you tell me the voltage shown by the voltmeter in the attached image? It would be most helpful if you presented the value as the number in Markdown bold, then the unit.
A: **20** mV
